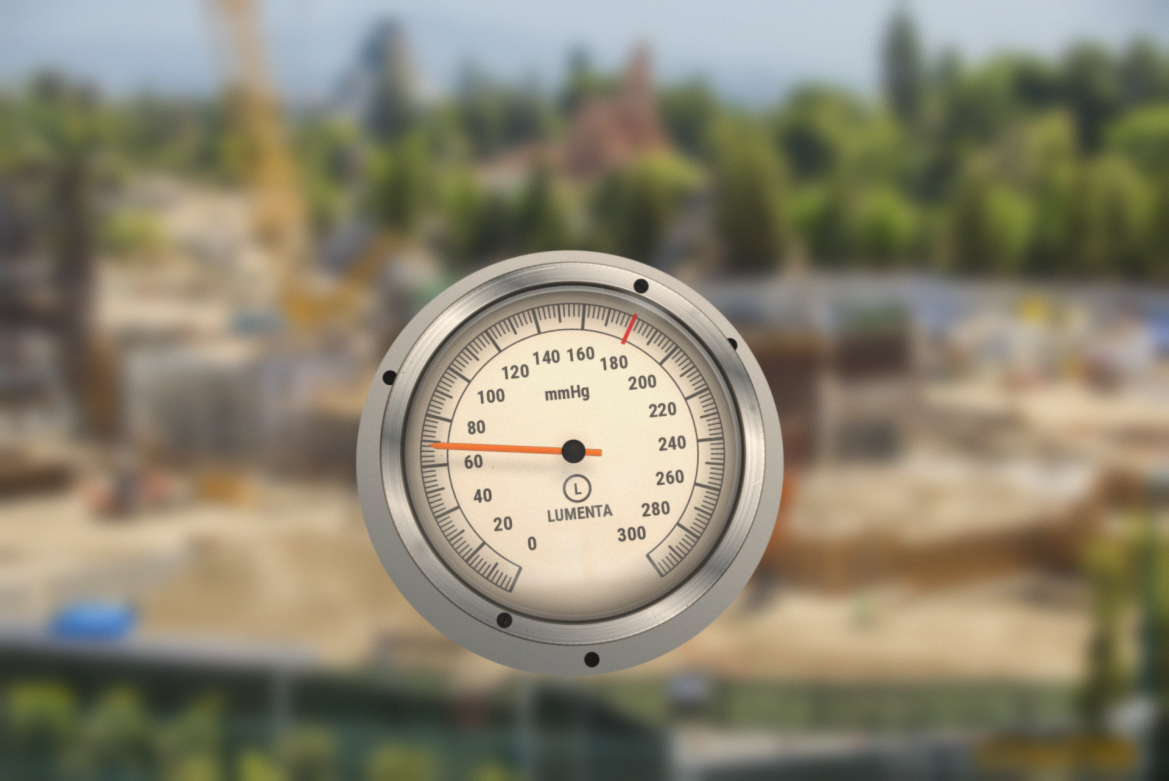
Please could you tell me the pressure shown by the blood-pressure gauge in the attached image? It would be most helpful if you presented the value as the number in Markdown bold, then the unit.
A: **68** mmHg
